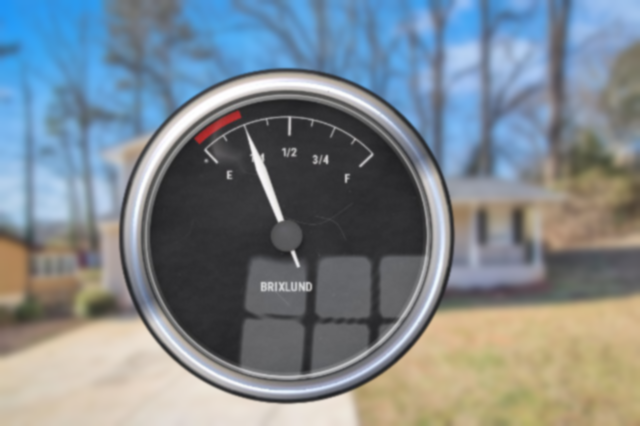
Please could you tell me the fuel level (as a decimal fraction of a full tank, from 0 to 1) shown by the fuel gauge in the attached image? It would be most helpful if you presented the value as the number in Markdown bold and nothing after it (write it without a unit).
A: **0.25**
